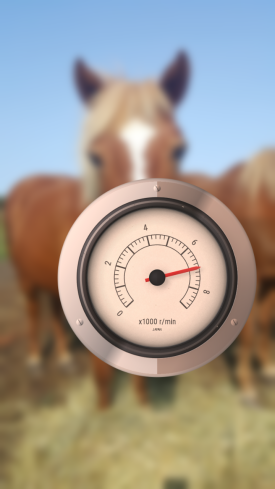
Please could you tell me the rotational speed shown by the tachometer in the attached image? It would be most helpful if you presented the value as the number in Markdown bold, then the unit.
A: **7000** rpm
